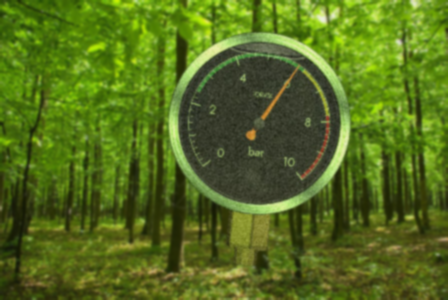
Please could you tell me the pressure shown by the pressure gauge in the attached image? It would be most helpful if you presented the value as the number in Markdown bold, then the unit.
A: **6** bar
